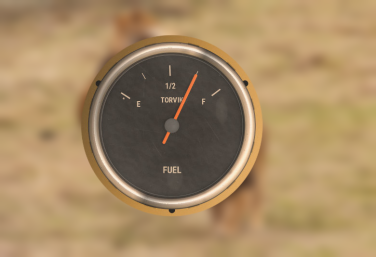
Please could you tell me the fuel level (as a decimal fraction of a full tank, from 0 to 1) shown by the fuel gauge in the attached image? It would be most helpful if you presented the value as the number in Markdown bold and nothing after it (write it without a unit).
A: **0.75**
